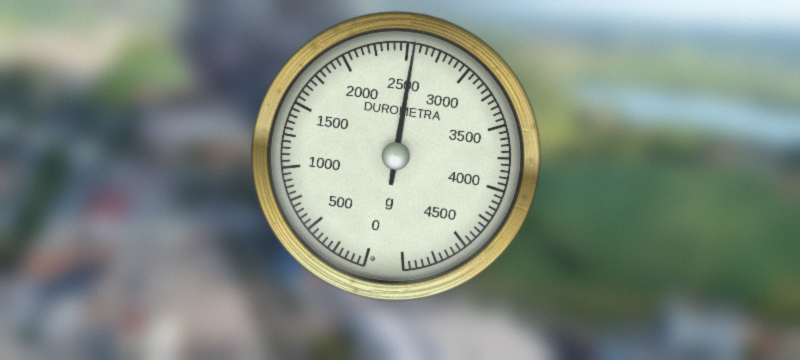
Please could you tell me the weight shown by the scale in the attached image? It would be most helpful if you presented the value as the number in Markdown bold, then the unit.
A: **2550** g
